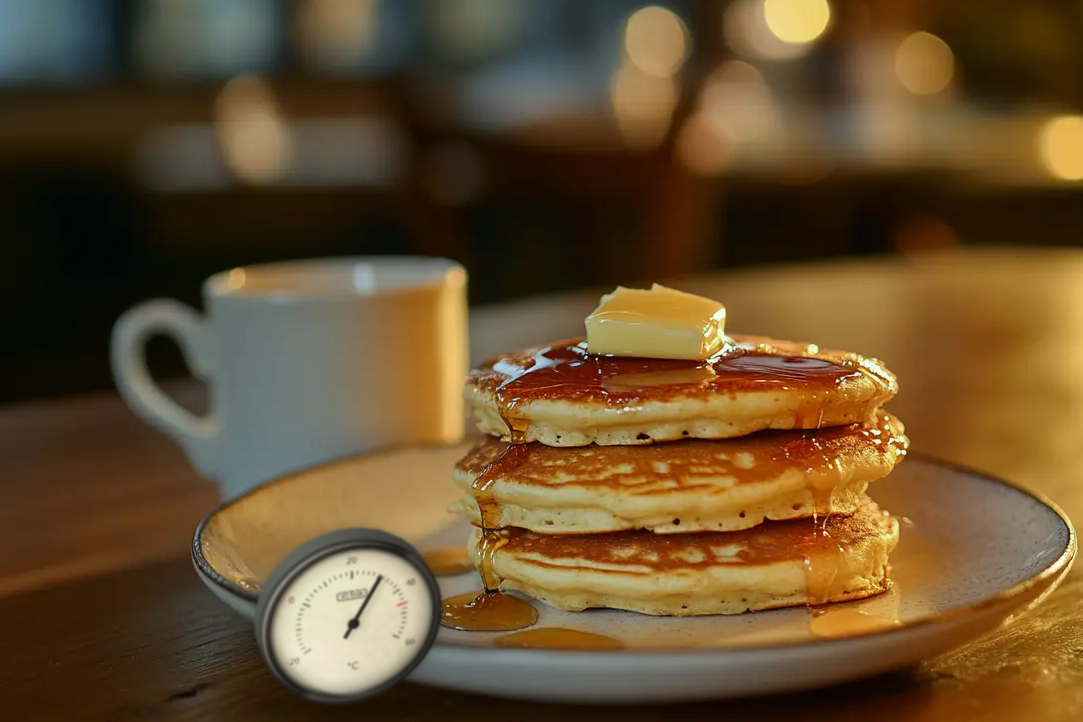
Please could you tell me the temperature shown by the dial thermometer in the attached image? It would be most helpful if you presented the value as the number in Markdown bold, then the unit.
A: **30** °C
